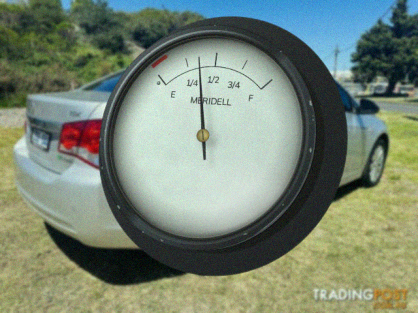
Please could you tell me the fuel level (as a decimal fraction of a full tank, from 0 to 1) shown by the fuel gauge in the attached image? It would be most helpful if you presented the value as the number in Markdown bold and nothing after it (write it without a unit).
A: **0.375**
